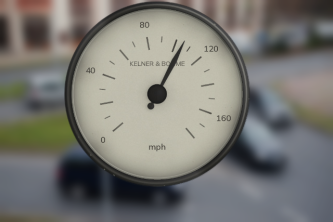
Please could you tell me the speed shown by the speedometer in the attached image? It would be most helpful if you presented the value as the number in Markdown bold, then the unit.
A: **105** mph
